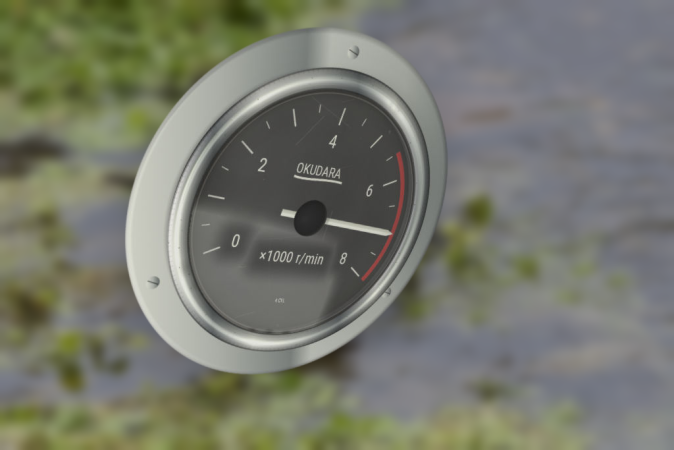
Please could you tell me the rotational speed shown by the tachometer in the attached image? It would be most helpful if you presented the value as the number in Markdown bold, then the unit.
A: **7000** rpm
